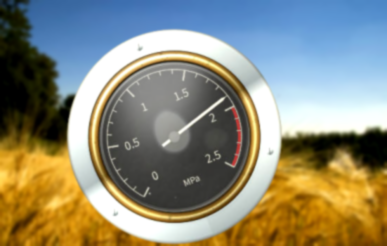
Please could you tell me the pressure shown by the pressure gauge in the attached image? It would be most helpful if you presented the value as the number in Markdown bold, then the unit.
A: **1.9** MPa
